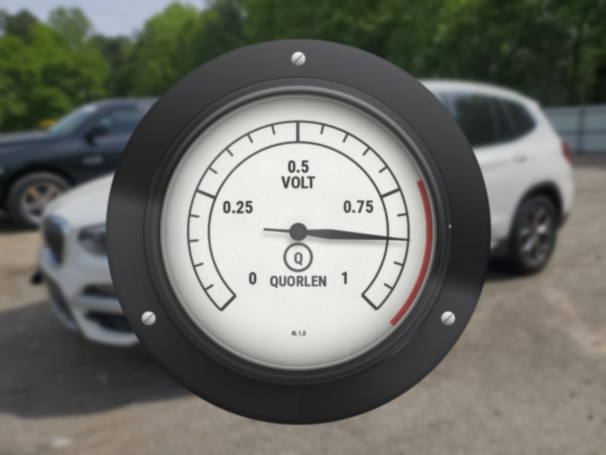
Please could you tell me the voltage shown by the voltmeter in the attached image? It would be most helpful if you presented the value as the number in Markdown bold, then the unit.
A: **0.85** V
